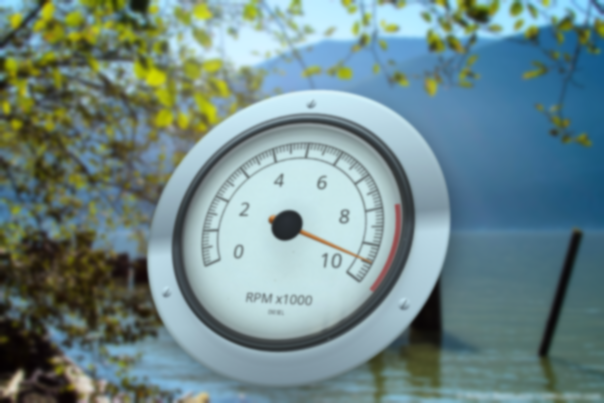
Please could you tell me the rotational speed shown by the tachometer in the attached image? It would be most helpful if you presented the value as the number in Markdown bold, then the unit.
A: **9500** rpm
